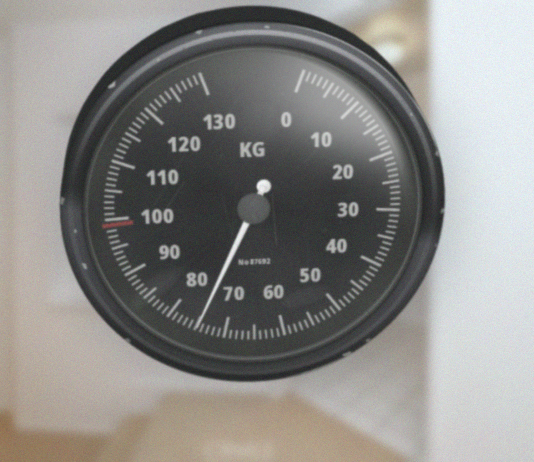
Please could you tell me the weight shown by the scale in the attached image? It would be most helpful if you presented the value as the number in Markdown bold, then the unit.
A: **75** kg
